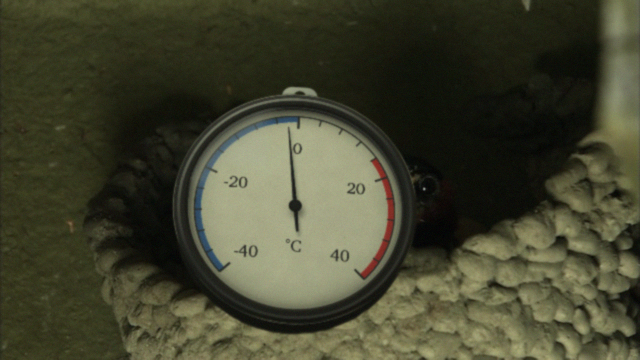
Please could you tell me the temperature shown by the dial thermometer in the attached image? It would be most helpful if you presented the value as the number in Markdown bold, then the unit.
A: **-2** °C
